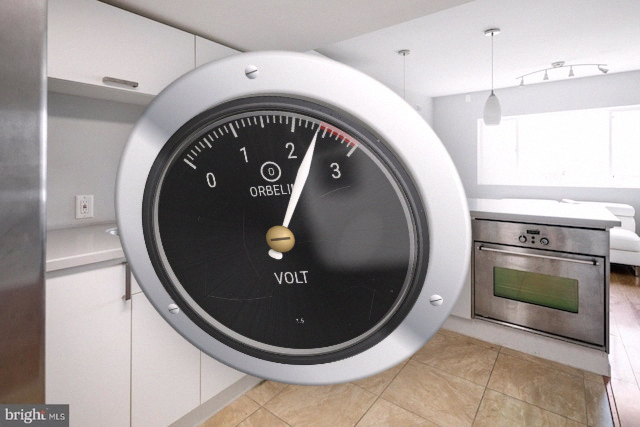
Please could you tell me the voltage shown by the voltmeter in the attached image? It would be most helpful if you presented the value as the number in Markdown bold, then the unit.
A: **2.4** V
